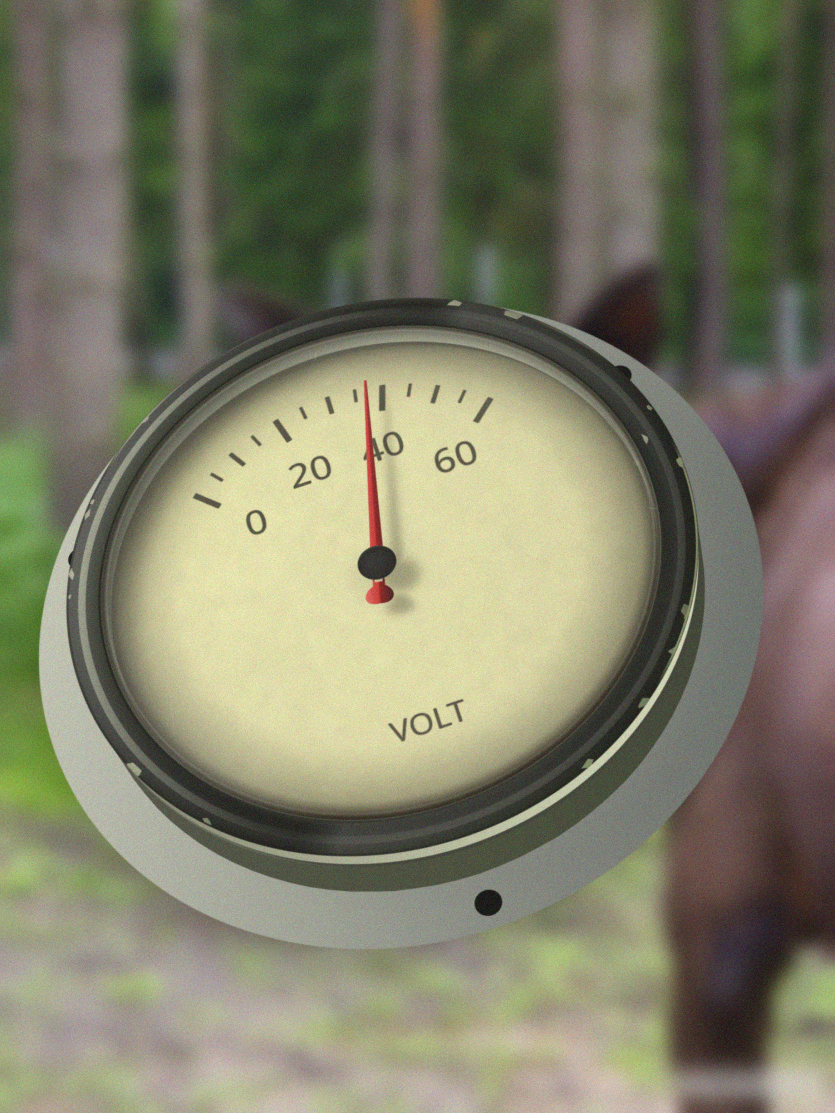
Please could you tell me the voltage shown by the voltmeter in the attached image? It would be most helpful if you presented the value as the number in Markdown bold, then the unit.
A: **37.5** V
